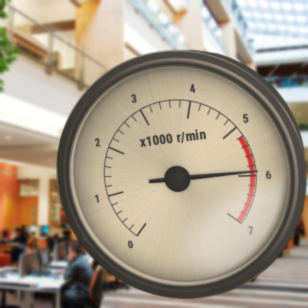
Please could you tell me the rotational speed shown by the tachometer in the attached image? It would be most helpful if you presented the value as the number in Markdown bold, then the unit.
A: **5900** rpm
